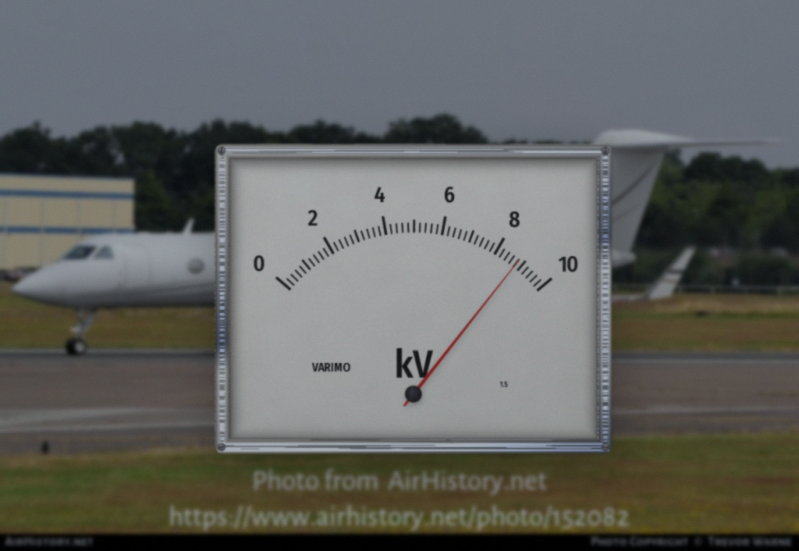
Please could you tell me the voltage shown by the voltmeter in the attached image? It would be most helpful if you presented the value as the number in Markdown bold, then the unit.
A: **8.8** kV
